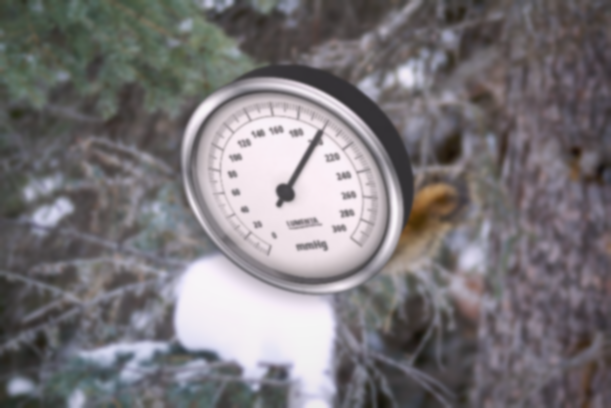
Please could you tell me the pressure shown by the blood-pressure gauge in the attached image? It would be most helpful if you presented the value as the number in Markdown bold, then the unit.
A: **200** mmHg
